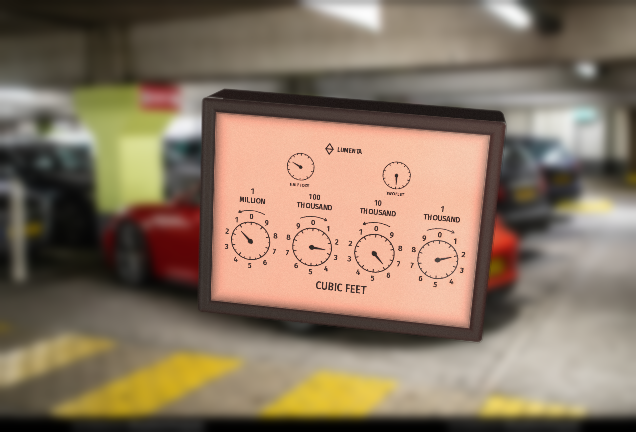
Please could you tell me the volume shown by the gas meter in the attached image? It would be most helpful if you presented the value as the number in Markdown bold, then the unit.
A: **126200** ft³
